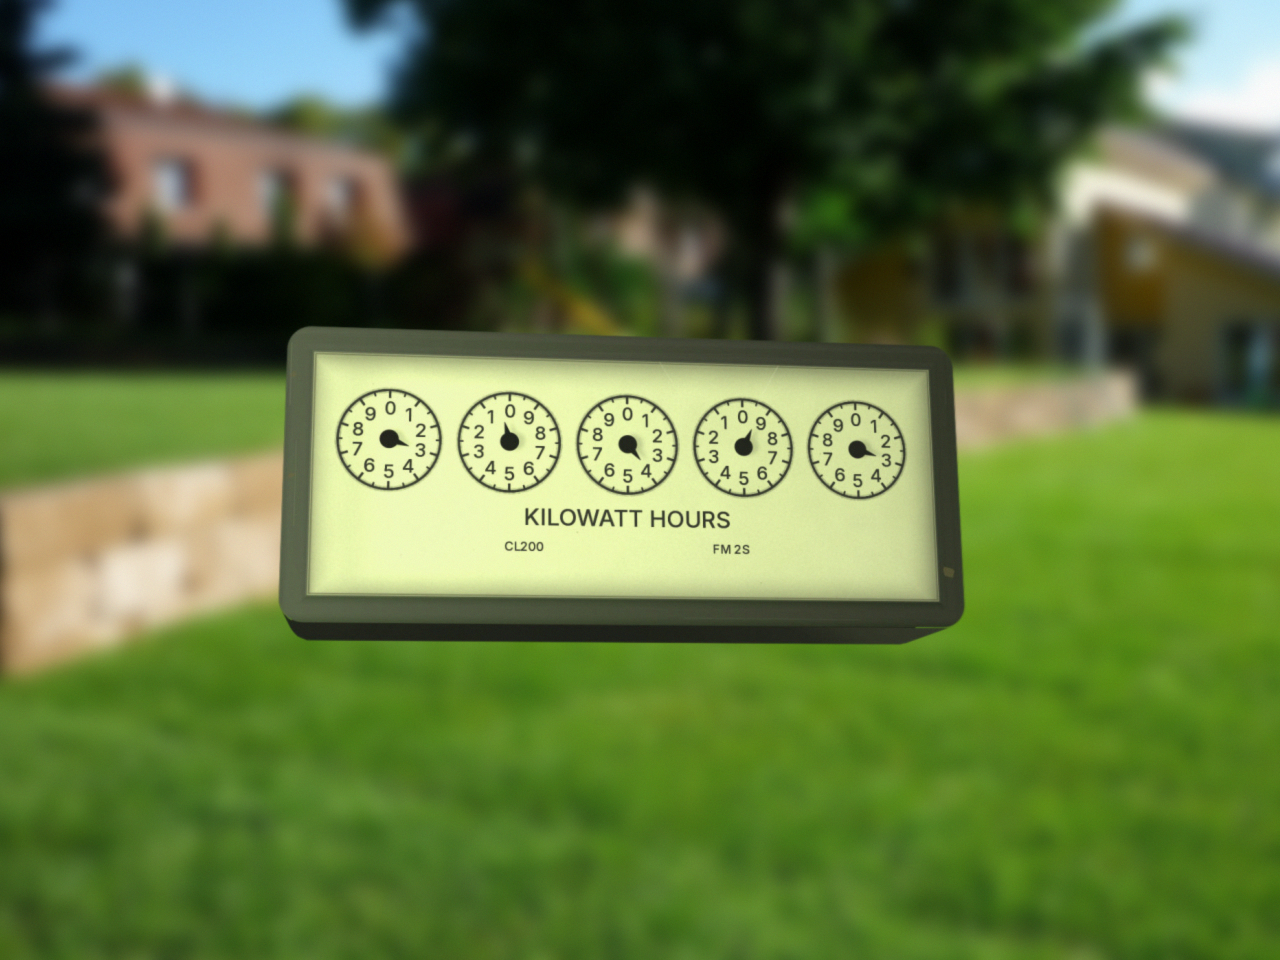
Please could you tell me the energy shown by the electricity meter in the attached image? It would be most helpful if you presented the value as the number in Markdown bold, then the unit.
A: **30393** kWh
